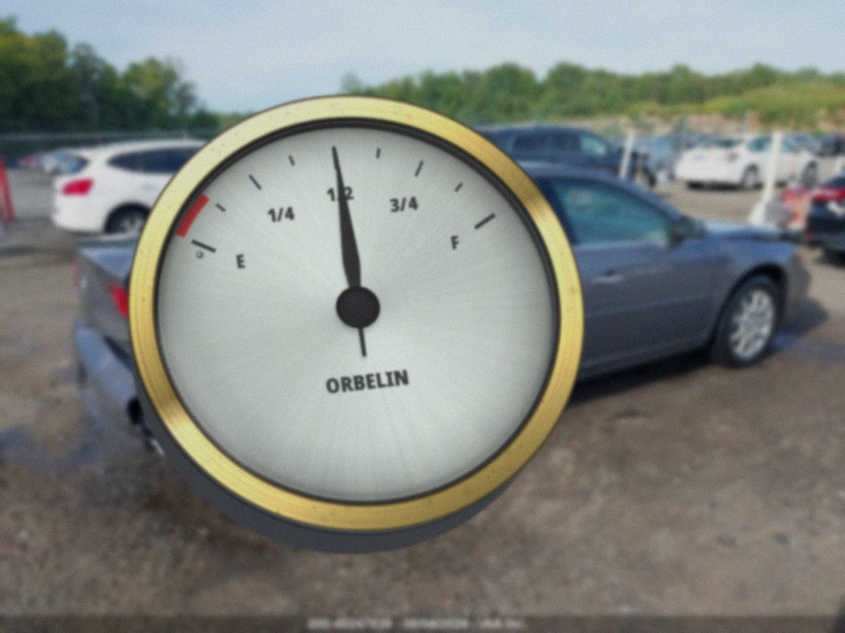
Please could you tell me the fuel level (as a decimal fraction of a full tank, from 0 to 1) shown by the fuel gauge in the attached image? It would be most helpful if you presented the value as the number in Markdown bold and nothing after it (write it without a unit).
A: **0.5**
